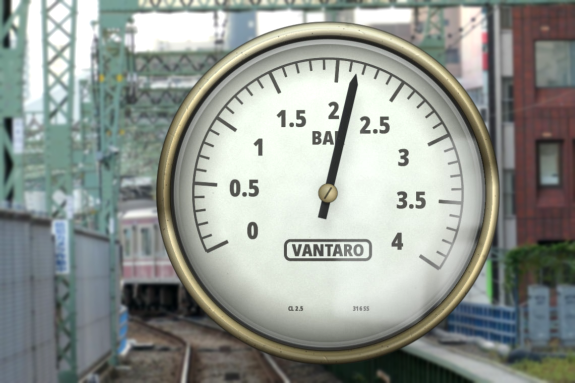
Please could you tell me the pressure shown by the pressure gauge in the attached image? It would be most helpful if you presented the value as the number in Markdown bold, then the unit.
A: **2.15** bar
